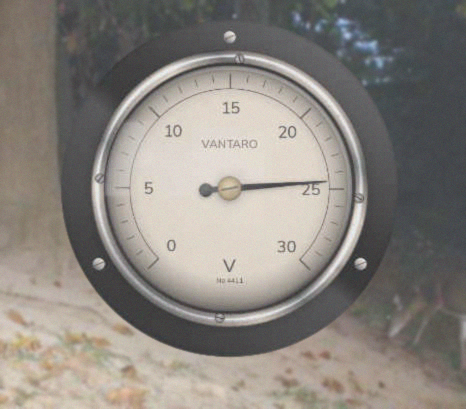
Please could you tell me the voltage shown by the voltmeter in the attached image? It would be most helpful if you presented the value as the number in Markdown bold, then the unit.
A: **24.5** V
